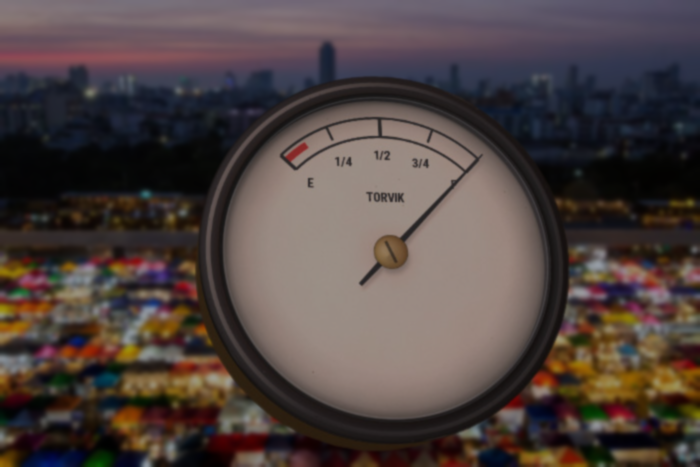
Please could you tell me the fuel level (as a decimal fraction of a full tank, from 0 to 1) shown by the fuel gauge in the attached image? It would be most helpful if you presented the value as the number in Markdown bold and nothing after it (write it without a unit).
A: **1**
